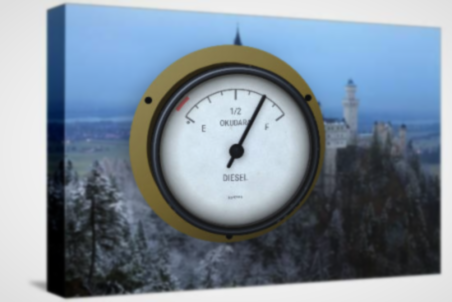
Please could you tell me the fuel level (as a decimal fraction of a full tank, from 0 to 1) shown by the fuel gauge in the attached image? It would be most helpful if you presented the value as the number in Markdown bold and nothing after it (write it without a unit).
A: **0.75**
